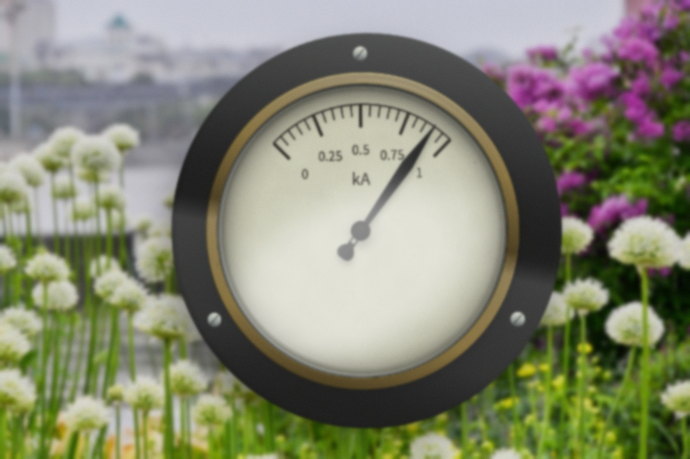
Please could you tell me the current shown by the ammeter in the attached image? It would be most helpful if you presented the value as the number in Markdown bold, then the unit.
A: **0.9** kA
